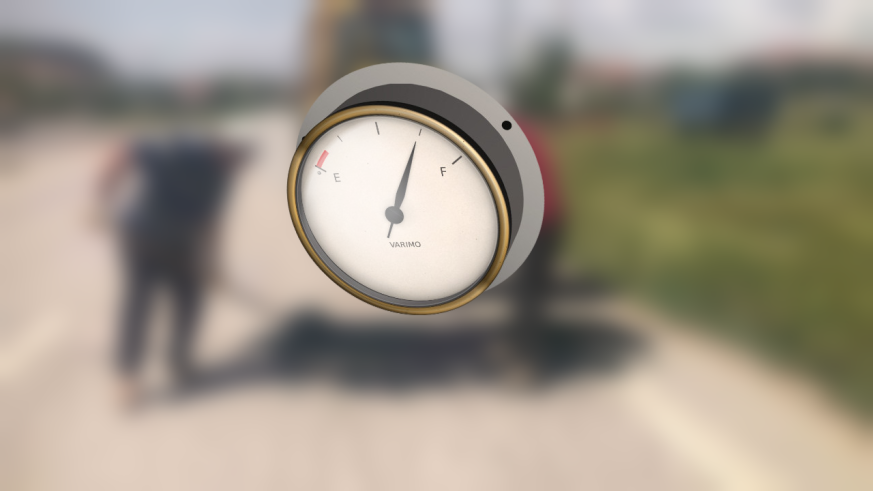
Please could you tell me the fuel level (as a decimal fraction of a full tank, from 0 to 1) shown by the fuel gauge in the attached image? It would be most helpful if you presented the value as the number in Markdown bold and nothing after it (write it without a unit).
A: **0.75**
